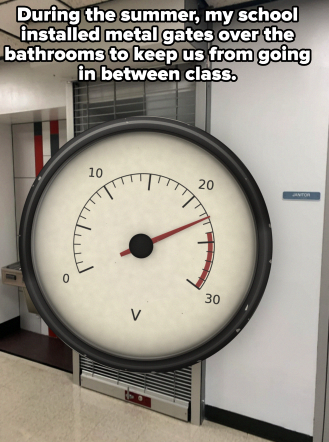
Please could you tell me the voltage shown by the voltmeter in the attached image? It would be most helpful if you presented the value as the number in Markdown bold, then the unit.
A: **22.5** V
